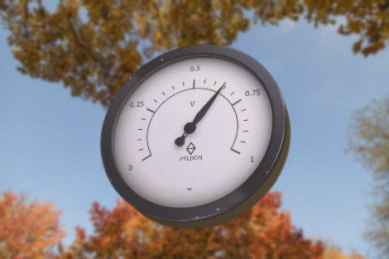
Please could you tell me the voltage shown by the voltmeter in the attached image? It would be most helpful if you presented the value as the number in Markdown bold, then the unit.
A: **0.65** V
